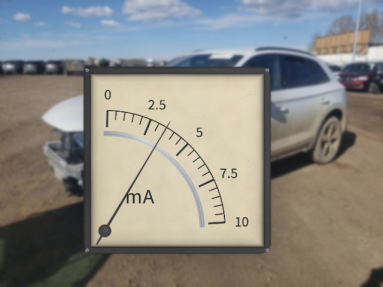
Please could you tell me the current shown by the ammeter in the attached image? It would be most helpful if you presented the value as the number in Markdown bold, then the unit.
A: **3.5** mA
